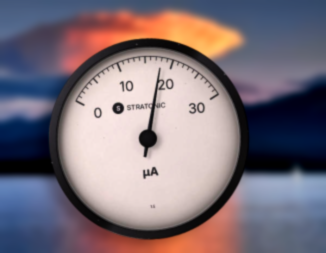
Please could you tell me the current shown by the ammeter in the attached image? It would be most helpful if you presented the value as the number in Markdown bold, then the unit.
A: **18** µA
